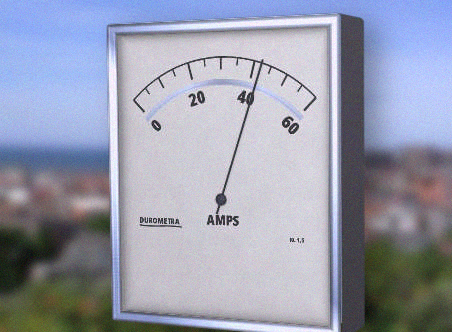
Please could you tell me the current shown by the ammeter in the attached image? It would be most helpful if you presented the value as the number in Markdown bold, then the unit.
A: **42.5** A
